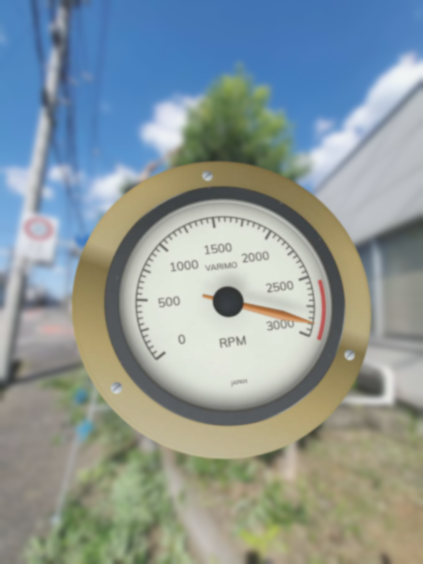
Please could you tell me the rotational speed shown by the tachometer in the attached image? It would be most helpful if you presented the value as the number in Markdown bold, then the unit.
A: **2900** rpm
